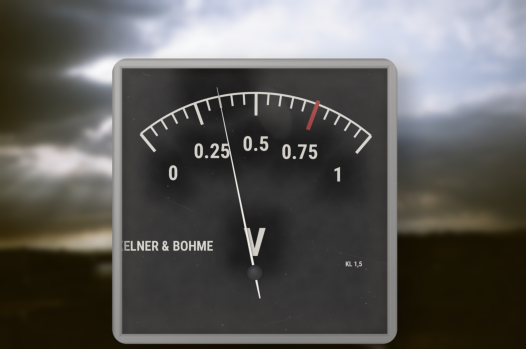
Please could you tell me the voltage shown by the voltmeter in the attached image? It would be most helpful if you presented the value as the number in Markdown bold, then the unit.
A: **0.35** V
